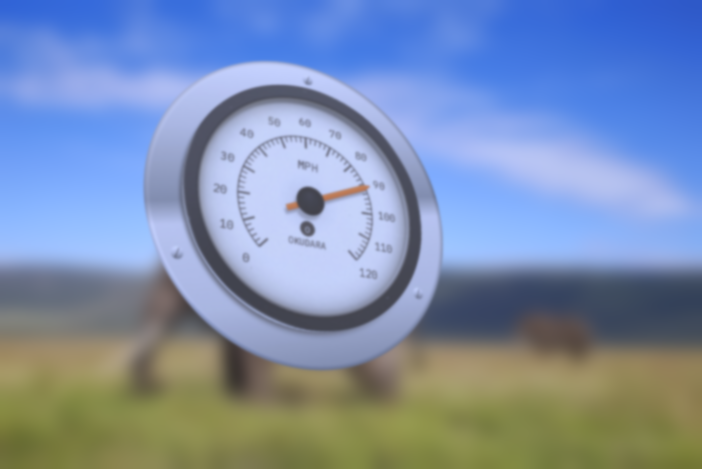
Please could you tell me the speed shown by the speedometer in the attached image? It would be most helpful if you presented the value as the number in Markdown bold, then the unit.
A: **90** mph
